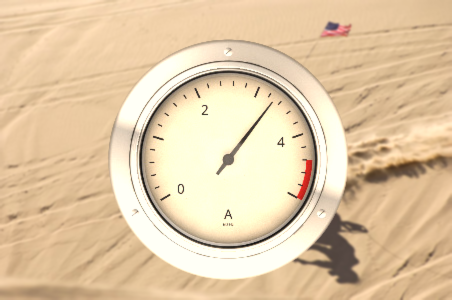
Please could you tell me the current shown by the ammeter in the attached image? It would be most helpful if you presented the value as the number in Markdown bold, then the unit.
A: **3.3** A
